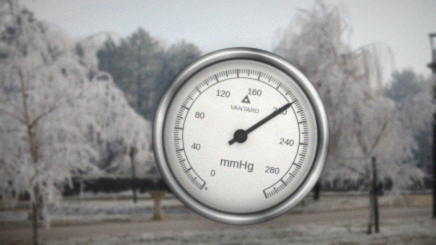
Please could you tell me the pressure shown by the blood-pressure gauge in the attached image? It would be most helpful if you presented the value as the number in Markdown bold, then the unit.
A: **200** mmHg
